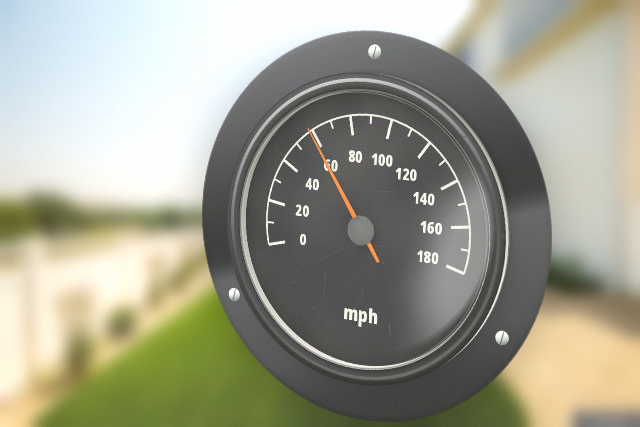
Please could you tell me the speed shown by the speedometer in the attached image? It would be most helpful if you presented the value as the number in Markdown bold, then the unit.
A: **60** mph
